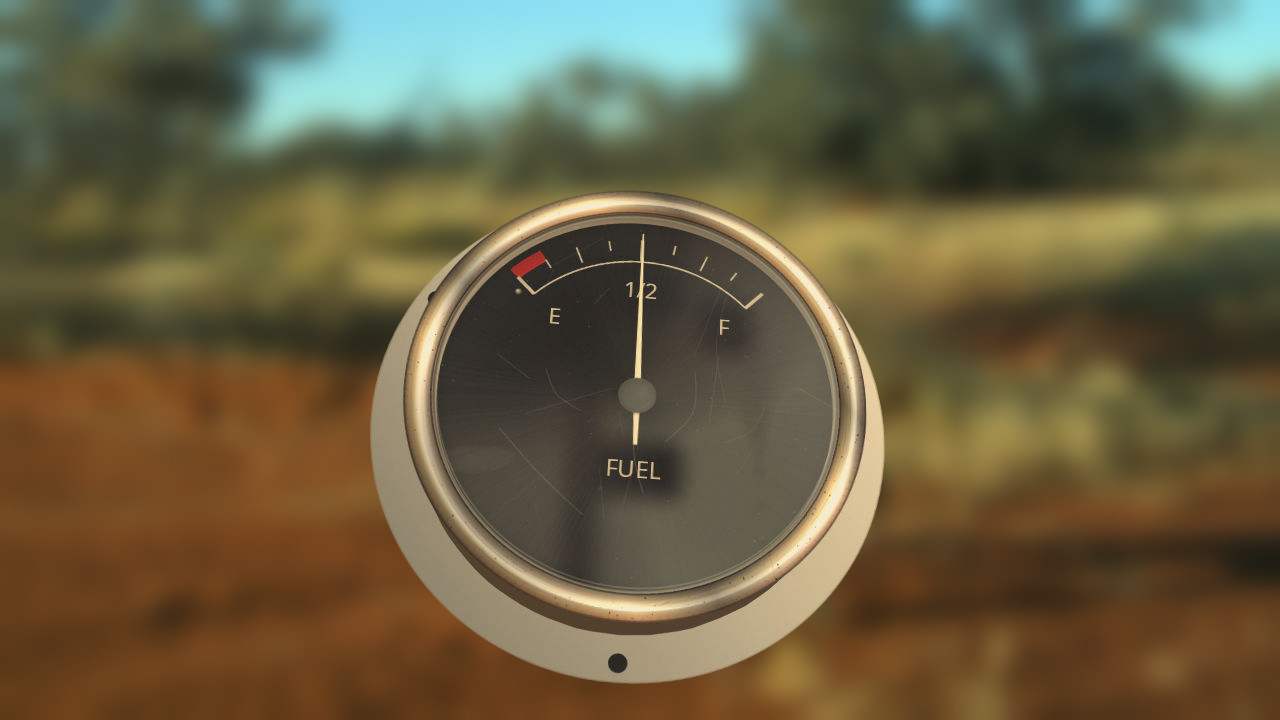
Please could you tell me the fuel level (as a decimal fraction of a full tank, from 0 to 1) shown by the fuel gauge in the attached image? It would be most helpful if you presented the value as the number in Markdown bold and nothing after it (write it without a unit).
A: **0.5**
